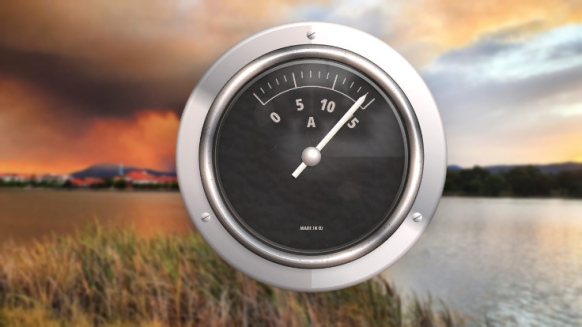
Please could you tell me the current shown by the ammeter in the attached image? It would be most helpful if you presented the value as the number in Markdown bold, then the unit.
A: **14** A
